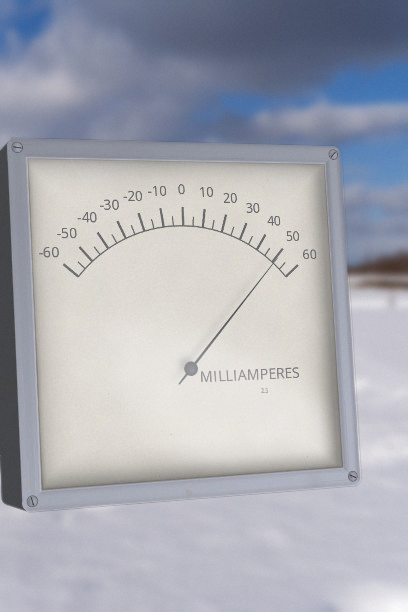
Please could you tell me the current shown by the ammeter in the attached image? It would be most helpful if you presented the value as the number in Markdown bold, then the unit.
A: **50** mA
